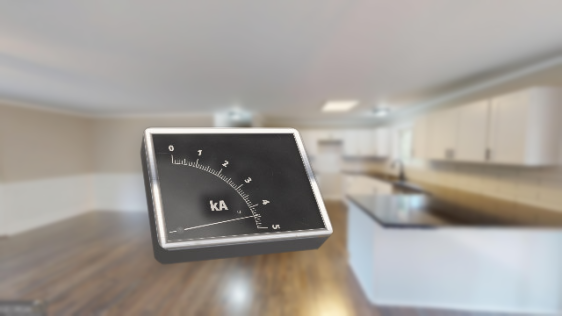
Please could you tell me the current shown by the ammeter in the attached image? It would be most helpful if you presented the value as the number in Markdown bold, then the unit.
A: **4.5** kA
